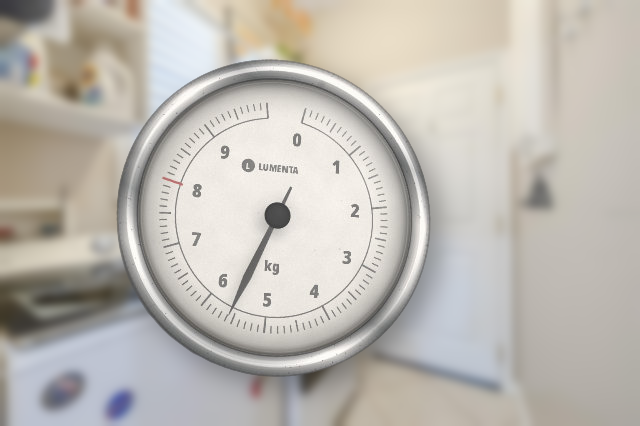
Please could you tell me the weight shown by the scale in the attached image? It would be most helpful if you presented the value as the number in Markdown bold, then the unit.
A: **5.6** kg
